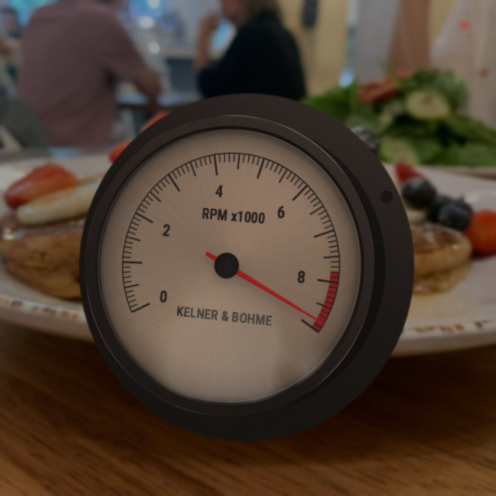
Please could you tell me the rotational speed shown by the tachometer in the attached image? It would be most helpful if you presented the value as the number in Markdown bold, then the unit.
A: **8800** rpm
